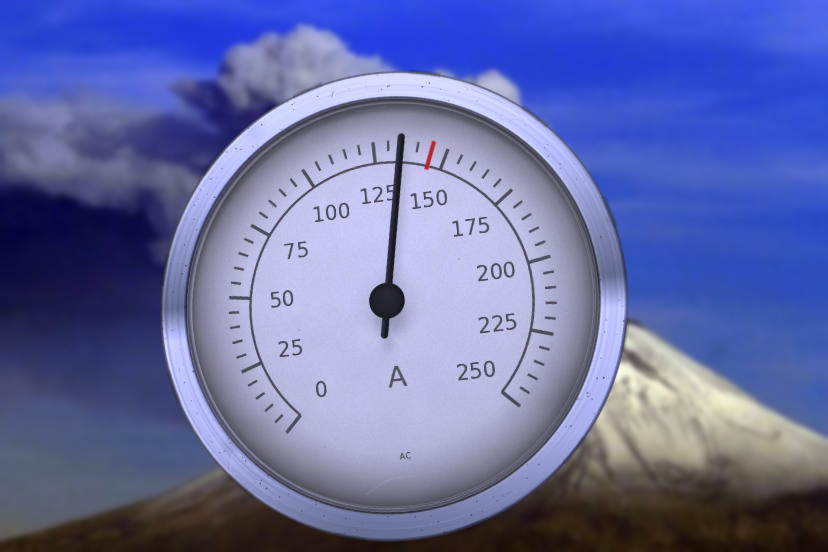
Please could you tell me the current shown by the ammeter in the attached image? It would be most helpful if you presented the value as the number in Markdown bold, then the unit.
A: **135** A
